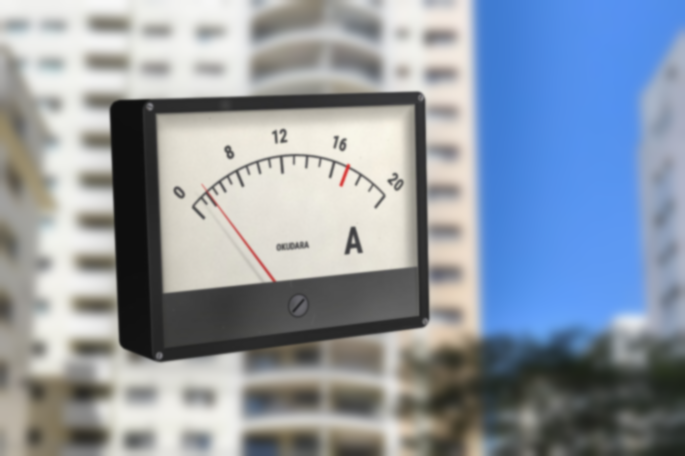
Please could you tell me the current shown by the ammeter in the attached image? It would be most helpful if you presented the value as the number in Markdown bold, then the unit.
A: **4** A
